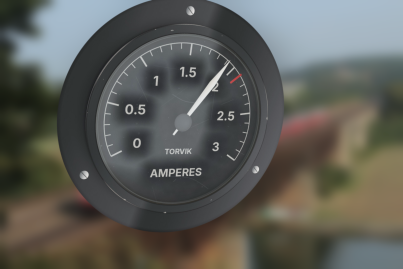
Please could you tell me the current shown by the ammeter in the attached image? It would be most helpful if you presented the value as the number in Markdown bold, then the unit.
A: **1.9** A
